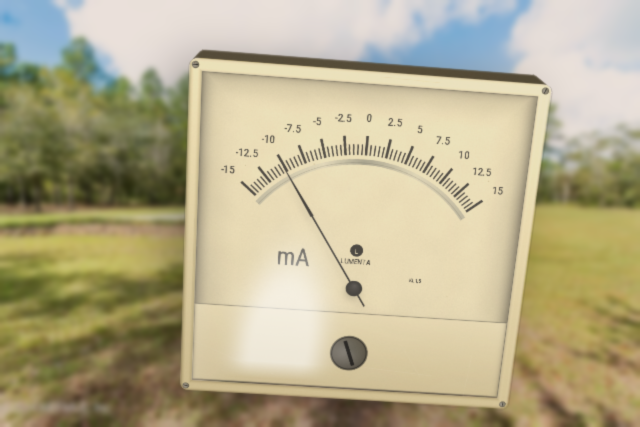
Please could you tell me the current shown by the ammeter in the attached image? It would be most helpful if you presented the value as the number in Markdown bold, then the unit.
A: **-10** mA
